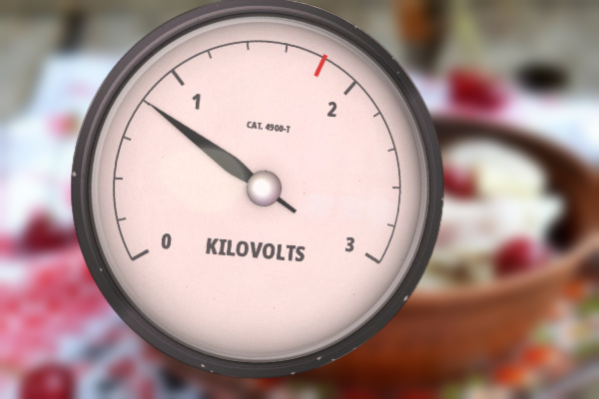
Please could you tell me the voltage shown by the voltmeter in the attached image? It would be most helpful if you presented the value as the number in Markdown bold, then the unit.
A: **0.8** kV
